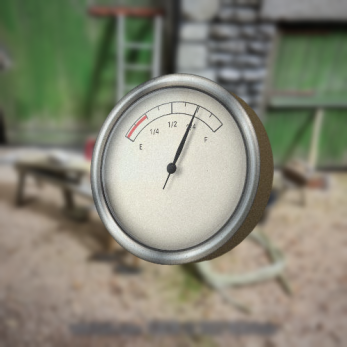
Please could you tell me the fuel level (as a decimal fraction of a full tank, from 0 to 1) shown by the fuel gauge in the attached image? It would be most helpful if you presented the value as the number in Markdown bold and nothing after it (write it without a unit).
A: **0.75**
